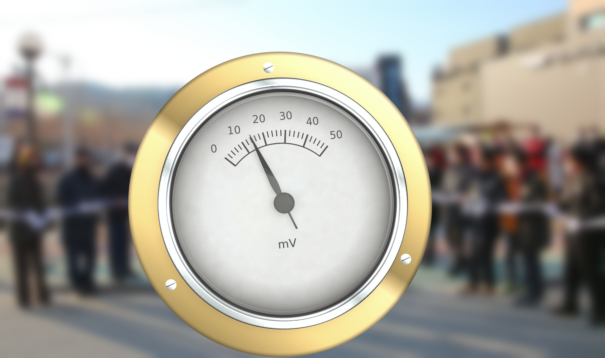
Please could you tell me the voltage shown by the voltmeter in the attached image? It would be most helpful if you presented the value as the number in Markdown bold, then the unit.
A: **14** mV
